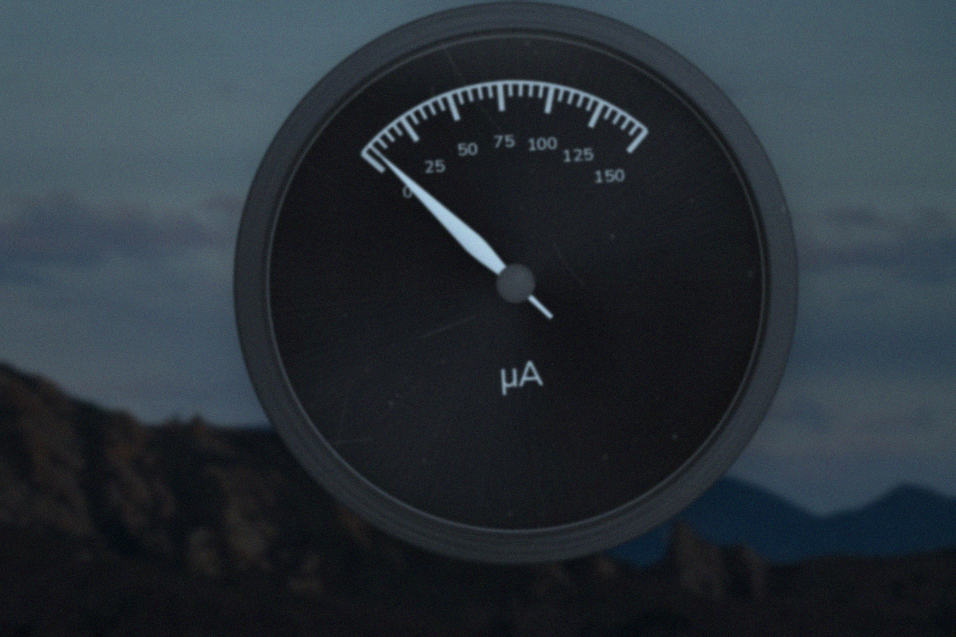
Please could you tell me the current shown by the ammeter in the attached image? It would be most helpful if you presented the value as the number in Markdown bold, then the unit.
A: **5** µA
